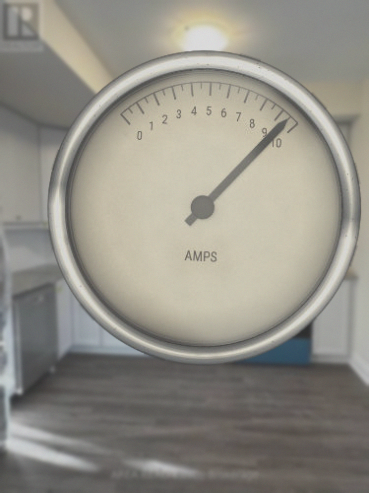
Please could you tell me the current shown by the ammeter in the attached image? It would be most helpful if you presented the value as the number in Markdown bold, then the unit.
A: **9.5** A
